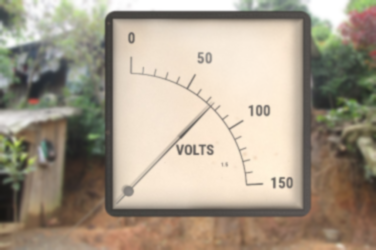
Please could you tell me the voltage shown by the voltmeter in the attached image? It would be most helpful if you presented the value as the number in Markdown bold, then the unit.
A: **75** V
